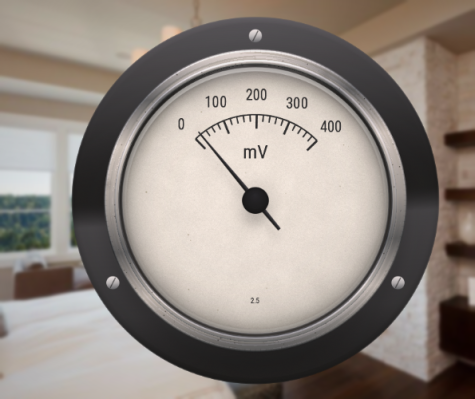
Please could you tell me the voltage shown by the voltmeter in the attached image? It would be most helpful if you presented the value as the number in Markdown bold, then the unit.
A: **20** mV
